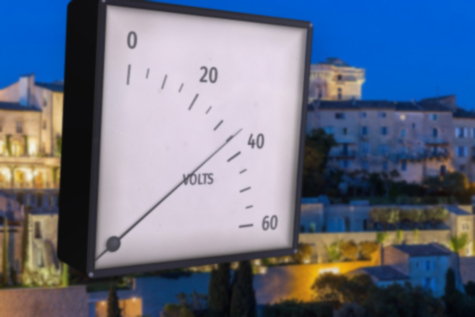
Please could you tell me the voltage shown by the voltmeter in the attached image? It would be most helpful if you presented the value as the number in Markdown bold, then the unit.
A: **35** V
